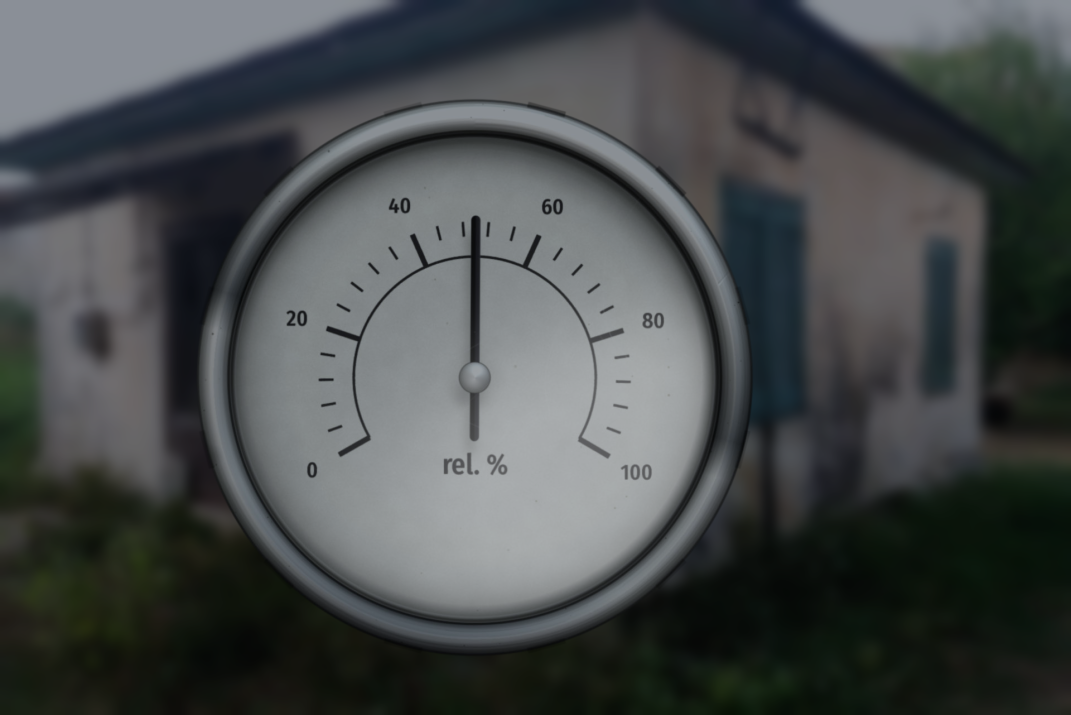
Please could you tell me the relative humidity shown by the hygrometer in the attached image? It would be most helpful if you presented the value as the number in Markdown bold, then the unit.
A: **50** %
